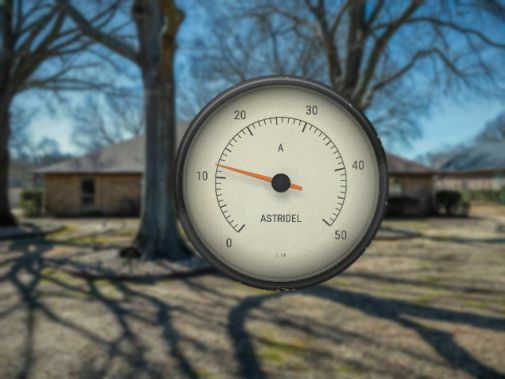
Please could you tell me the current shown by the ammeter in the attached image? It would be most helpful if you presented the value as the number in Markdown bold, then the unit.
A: **12** A
